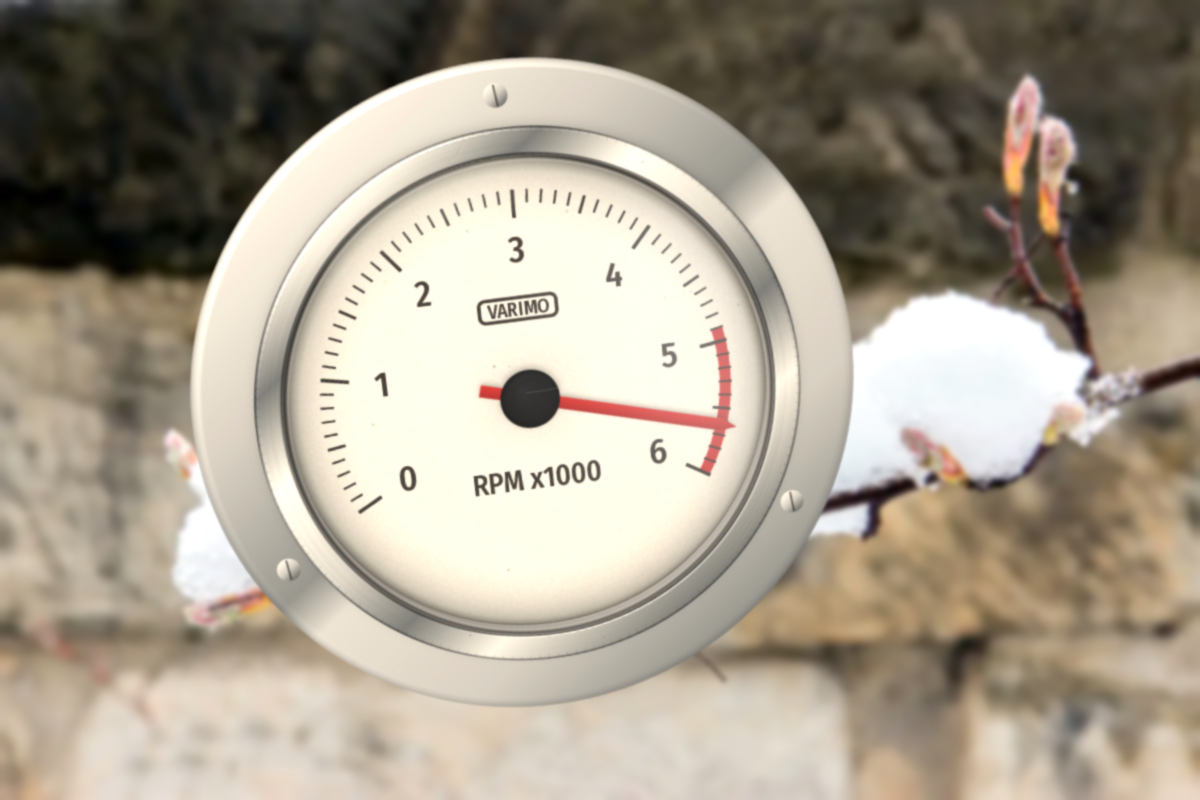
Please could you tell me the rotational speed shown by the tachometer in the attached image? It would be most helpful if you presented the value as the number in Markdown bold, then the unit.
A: **5600** rpm
